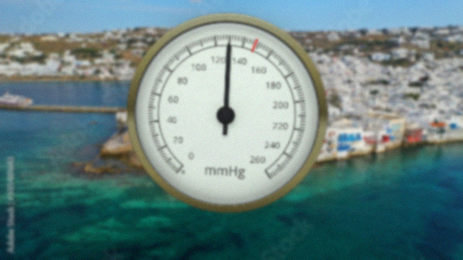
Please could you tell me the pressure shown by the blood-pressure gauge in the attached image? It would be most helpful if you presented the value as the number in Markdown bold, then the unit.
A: **130** mmHg
